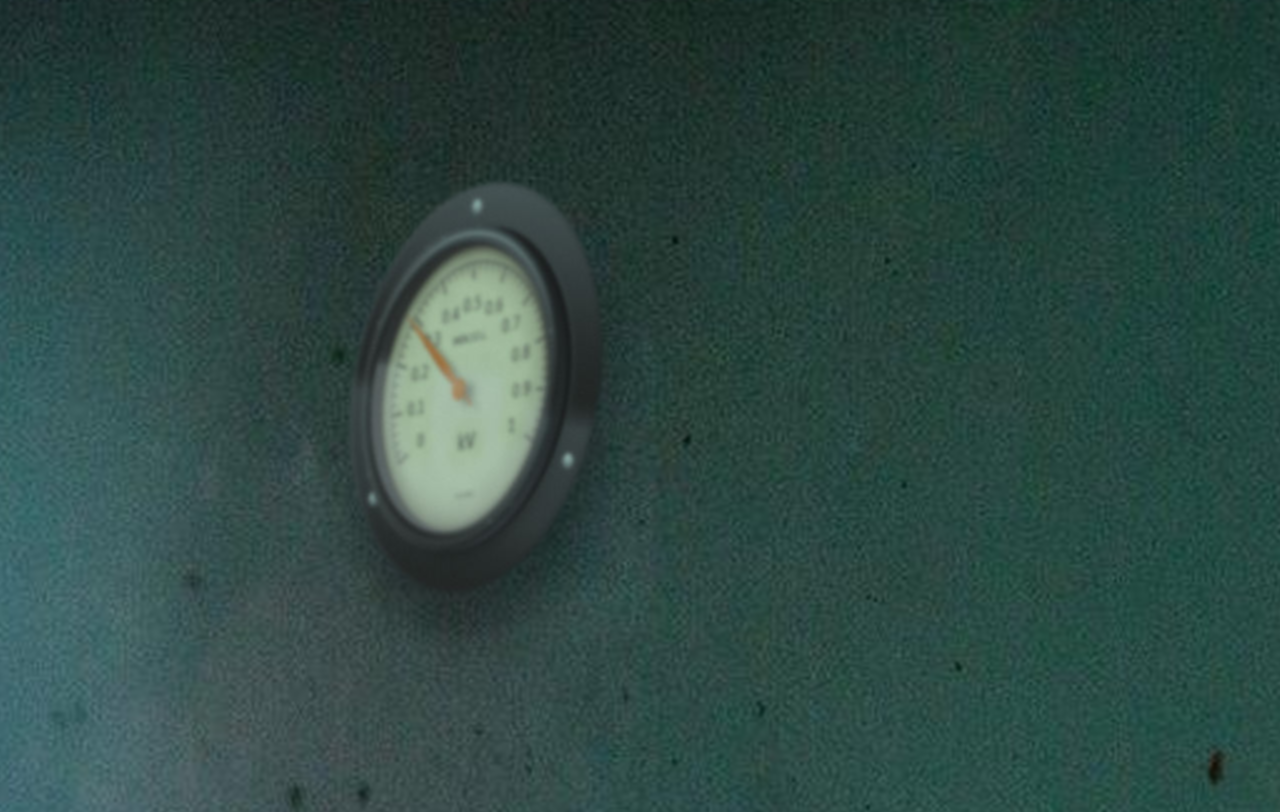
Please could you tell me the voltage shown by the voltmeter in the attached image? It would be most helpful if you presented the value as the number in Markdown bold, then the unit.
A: **0.3** kV
